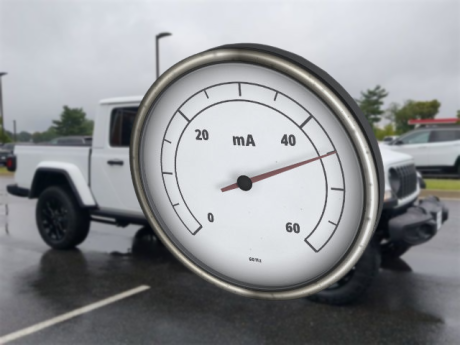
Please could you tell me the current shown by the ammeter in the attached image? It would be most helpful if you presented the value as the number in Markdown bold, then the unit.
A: **45** mA
